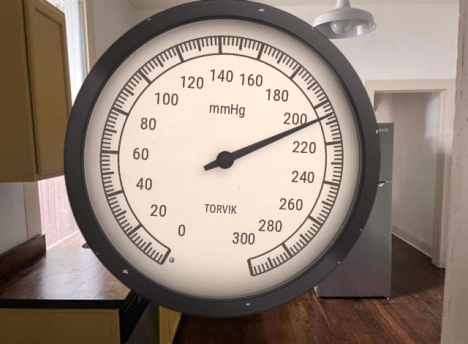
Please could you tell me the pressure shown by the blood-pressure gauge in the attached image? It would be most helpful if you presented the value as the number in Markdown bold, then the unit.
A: **206** mmHg
